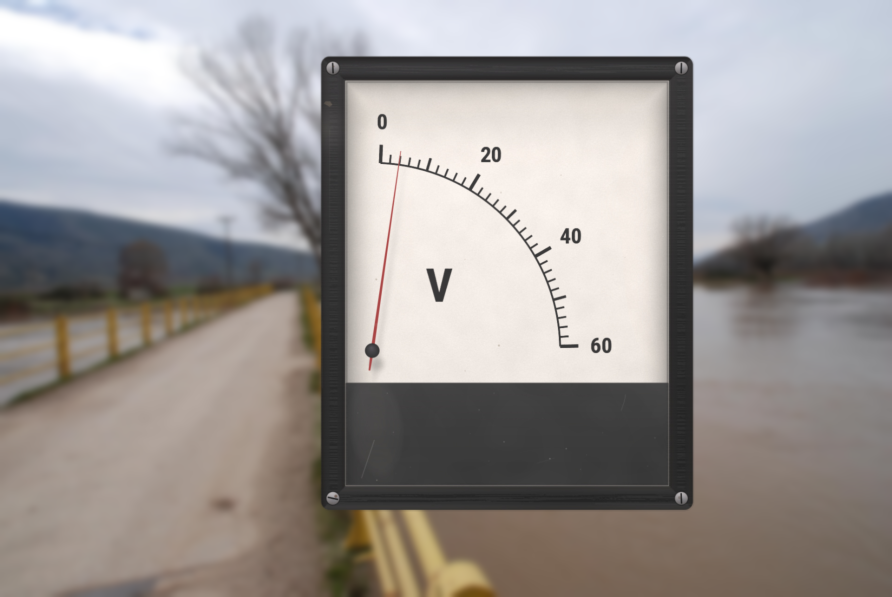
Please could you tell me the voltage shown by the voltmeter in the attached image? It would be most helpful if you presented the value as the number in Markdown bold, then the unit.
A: **4** V
